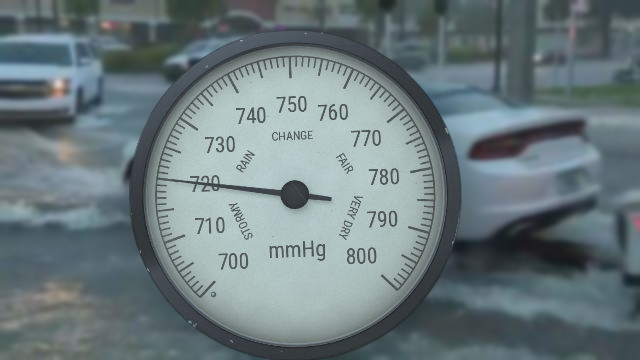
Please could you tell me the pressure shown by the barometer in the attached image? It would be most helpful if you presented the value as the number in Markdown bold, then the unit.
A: **720** mmHg
